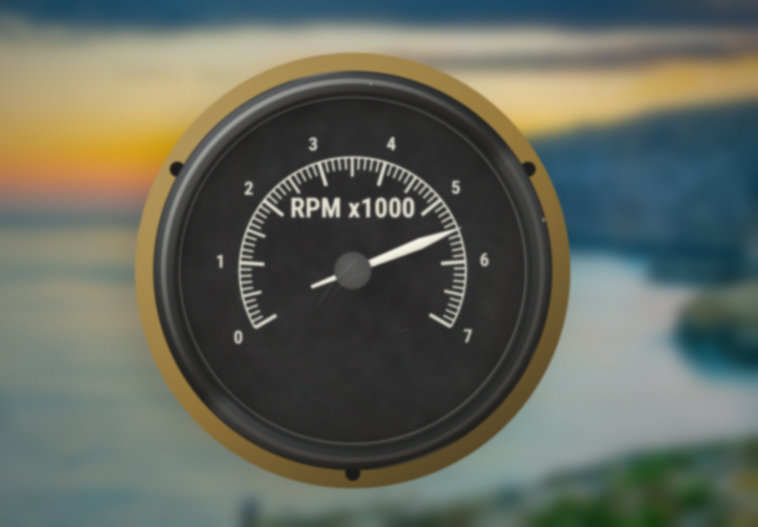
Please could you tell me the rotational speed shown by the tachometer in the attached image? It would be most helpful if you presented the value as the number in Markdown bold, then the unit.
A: **5500** rpm
